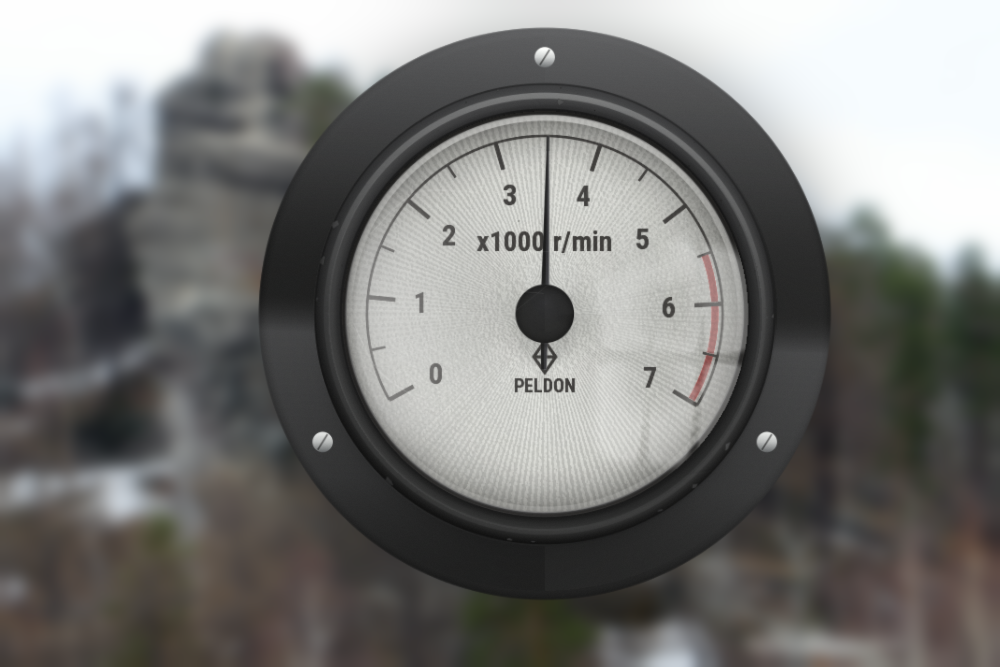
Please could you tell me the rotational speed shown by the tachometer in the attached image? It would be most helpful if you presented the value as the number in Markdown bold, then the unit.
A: **3500** rpm
